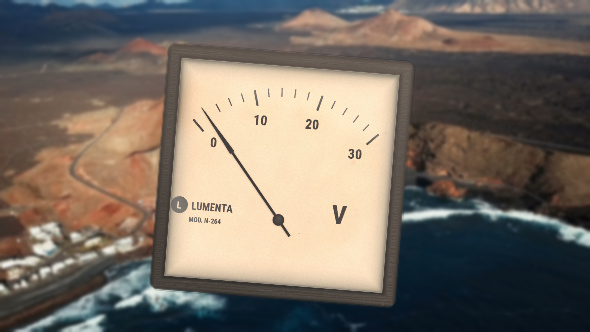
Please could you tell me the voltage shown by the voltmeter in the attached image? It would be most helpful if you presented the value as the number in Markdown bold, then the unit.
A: **2** V
